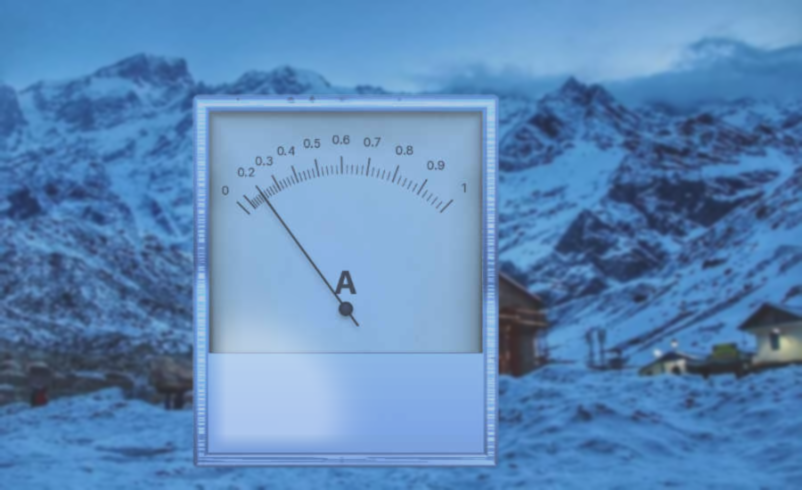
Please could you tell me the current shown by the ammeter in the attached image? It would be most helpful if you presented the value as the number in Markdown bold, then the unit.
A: **0.2** A
